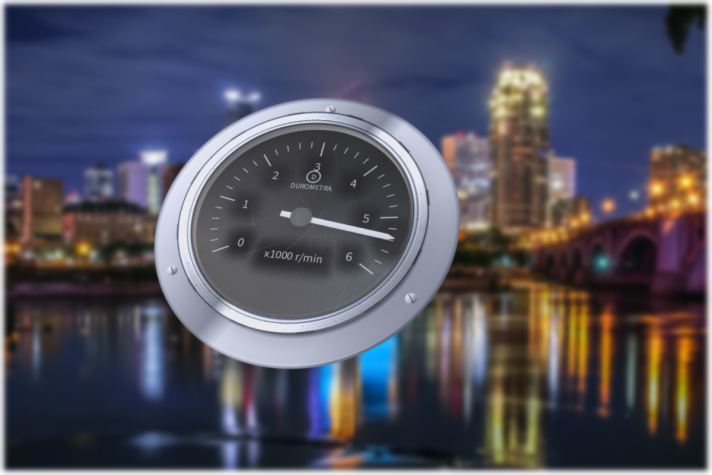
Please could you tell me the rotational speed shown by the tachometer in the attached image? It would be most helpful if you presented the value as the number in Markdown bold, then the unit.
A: **5400** rpm
